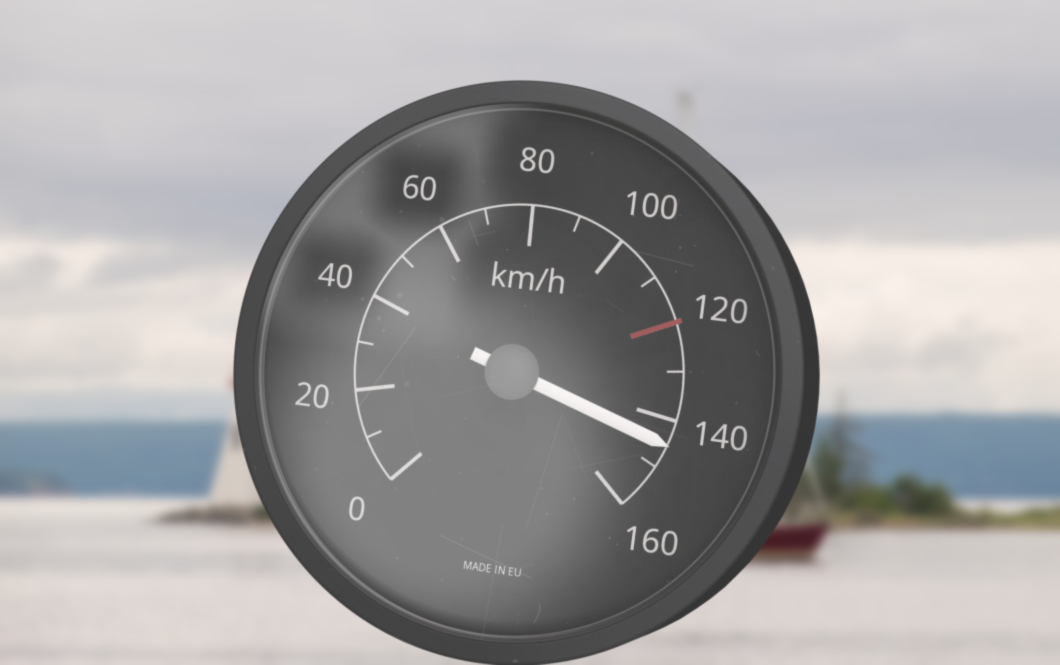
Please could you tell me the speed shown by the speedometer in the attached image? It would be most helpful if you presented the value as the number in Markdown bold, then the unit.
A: **145** km/h
